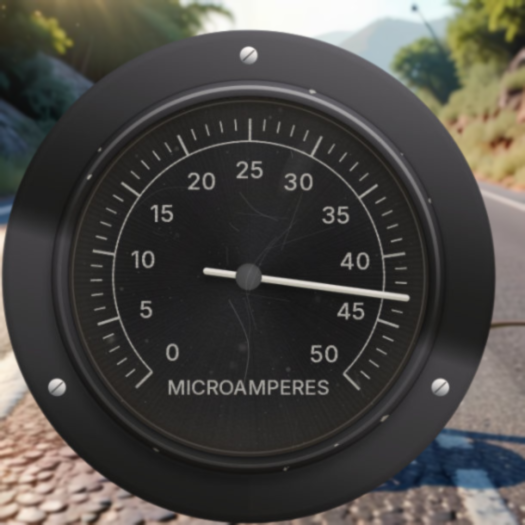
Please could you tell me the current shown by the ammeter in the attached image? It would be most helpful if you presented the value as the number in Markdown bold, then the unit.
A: **43** µA
